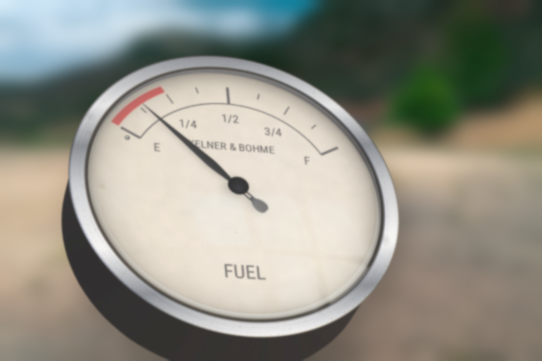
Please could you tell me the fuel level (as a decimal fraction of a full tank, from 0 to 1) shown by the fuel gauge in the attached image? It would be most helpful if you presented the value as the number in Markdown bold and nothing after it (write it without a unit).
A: **0.125**
